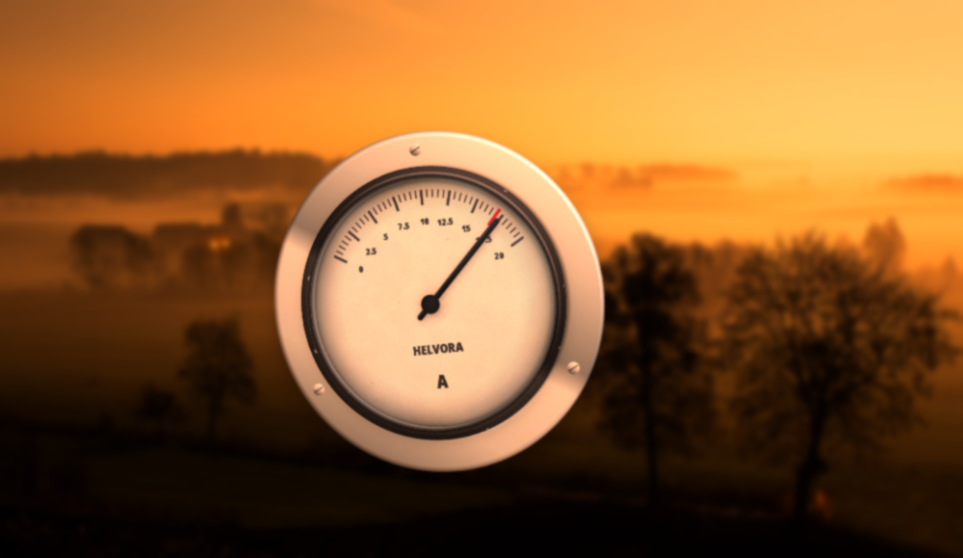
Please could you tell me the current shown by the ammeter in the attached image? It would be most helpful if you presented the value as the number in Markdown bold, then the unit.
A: **17.5** A
